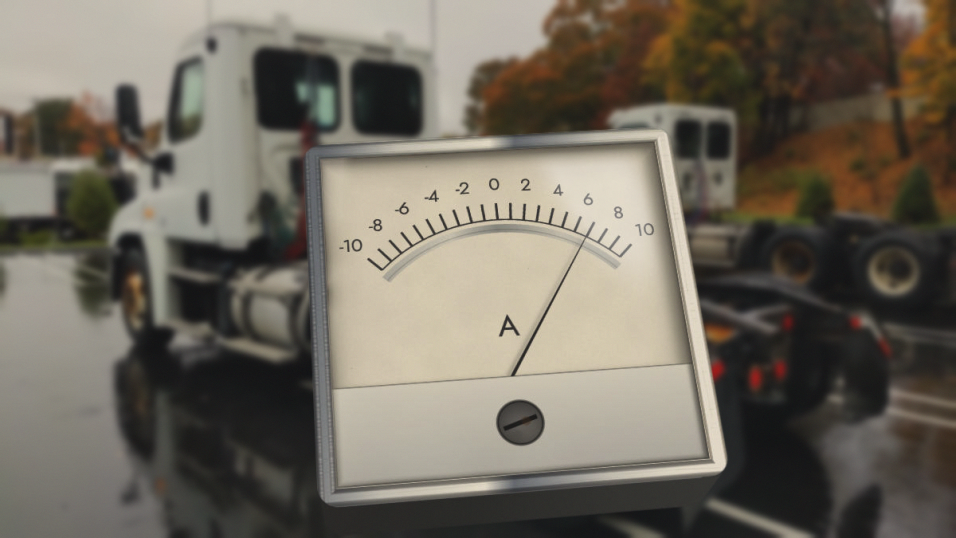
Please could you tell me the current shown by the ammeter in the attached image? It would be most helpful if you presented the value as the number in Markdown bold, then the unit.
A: **7** A
